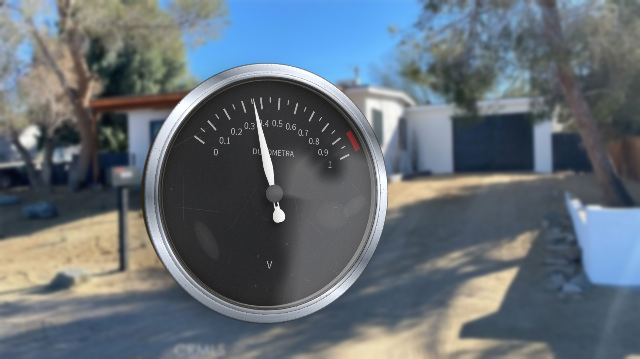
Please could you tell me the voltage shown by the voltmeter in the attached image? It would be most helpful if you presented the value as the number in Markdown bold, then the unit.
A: **0.35** V
